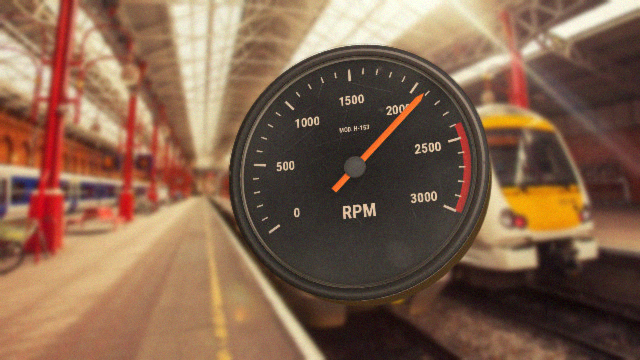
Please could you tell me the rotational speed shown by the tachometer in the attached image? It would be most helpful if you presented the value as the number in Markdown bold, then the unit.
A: **2100** rpm
